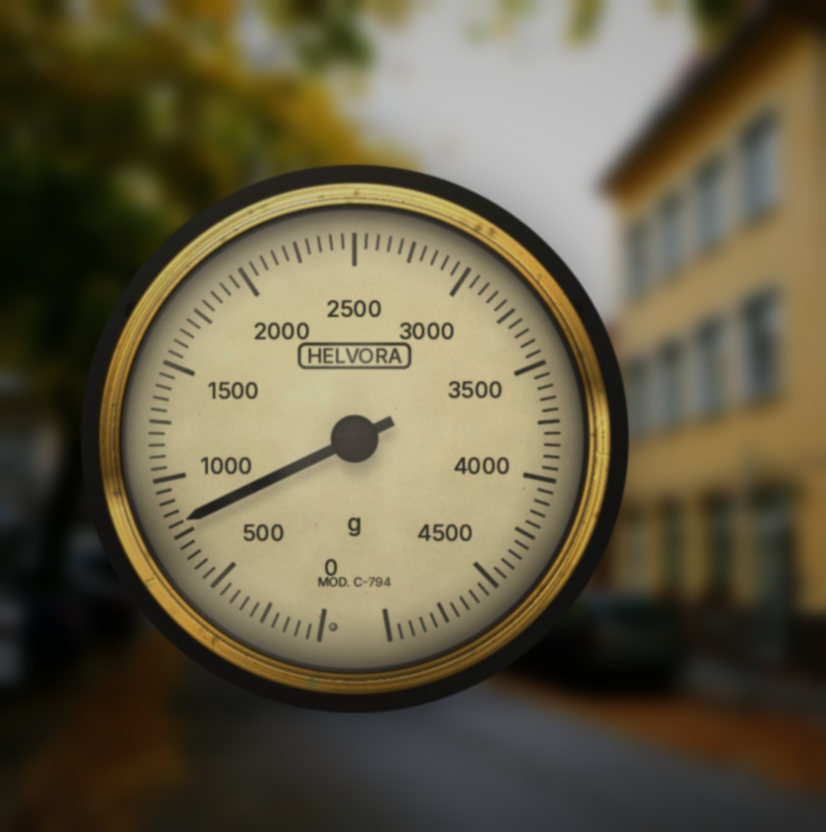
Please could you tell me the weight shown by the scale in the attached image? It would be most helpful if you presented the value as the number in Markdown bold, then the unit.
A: **800** g
